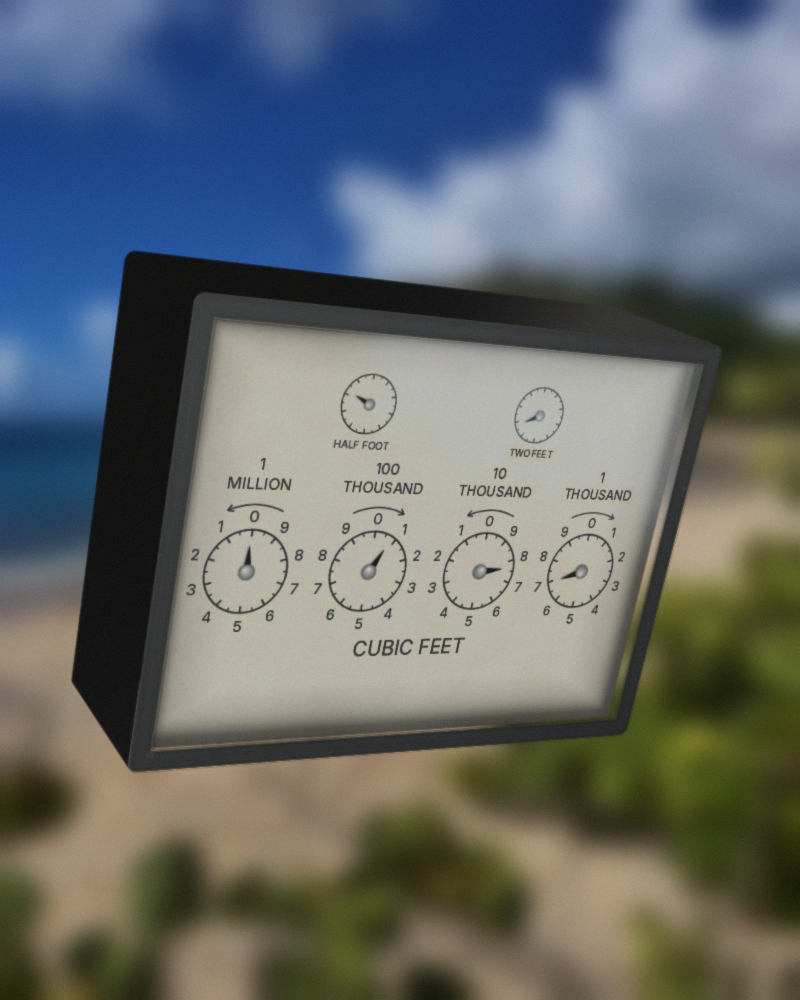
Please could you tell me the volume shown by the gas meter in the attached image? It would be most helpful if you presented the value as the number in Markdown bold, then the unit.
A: **7700** ft³
